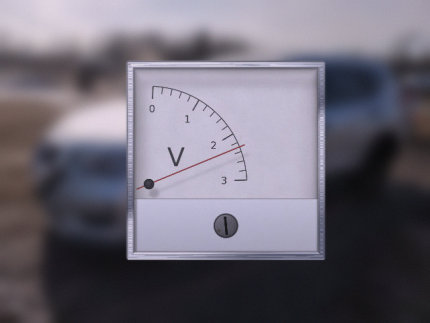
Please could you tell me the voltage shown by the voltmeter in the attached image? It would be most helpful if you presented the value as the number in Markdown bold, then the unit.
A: **2.3** V
